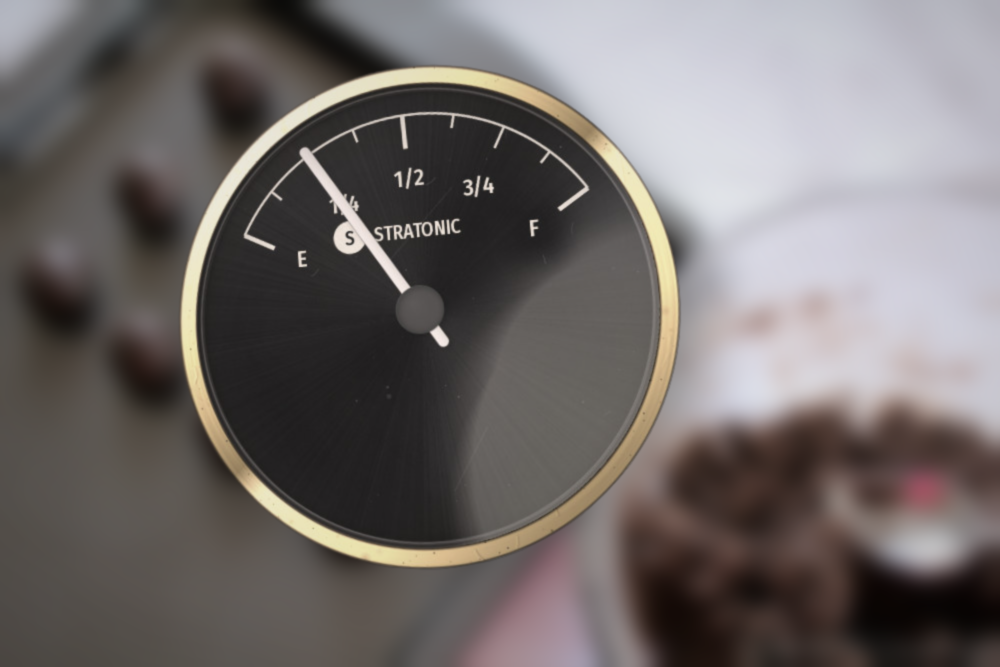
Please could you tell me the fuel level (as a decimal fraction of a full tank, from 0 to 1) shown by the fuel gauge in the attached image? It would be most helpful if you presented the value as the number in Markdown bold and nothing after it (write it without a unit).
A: **0.25**
